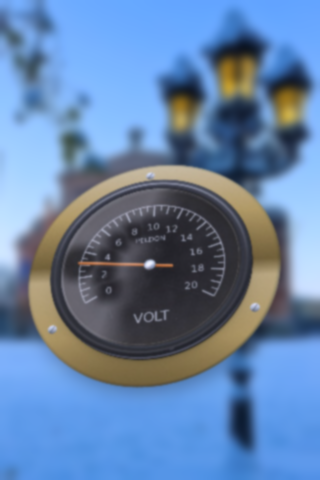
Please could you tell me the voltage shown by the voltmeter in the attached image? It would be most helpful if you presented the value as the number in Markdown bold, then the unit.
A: **3** V
